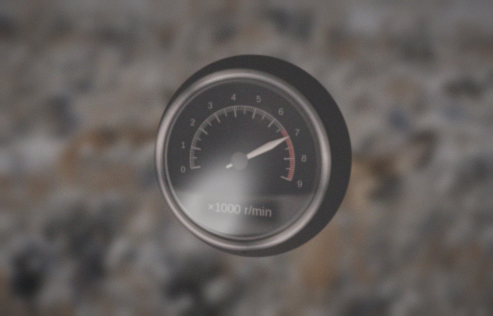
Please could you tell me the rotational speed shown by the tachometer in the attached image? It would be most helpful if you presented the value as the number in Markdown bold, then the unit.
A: **7000** rpm
